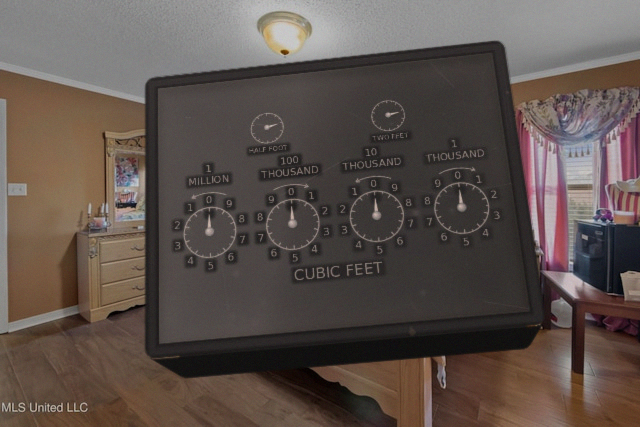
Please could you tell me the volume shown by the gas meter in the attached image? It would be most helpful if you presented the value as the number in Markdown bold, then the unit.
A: **0** ft³
